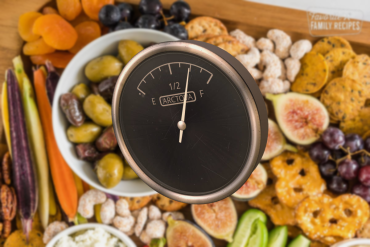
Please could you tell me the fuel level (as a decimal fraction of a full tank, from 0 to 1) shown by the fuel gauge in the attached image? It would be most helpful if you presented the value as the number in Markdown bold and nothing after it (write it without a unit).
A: **0.75**
